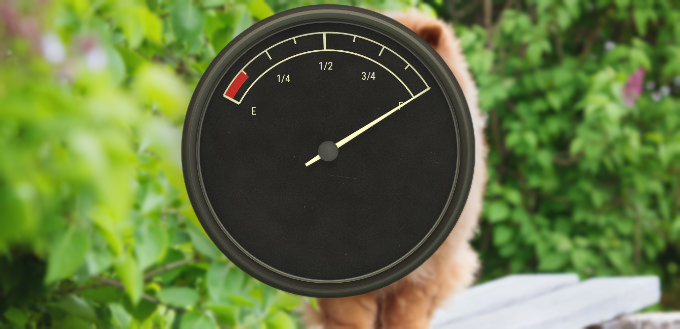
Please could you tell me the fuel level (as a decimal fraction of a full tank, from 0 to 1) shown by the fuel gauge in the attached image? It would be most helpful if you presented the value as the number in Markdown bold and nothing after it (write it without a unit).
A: **1**
